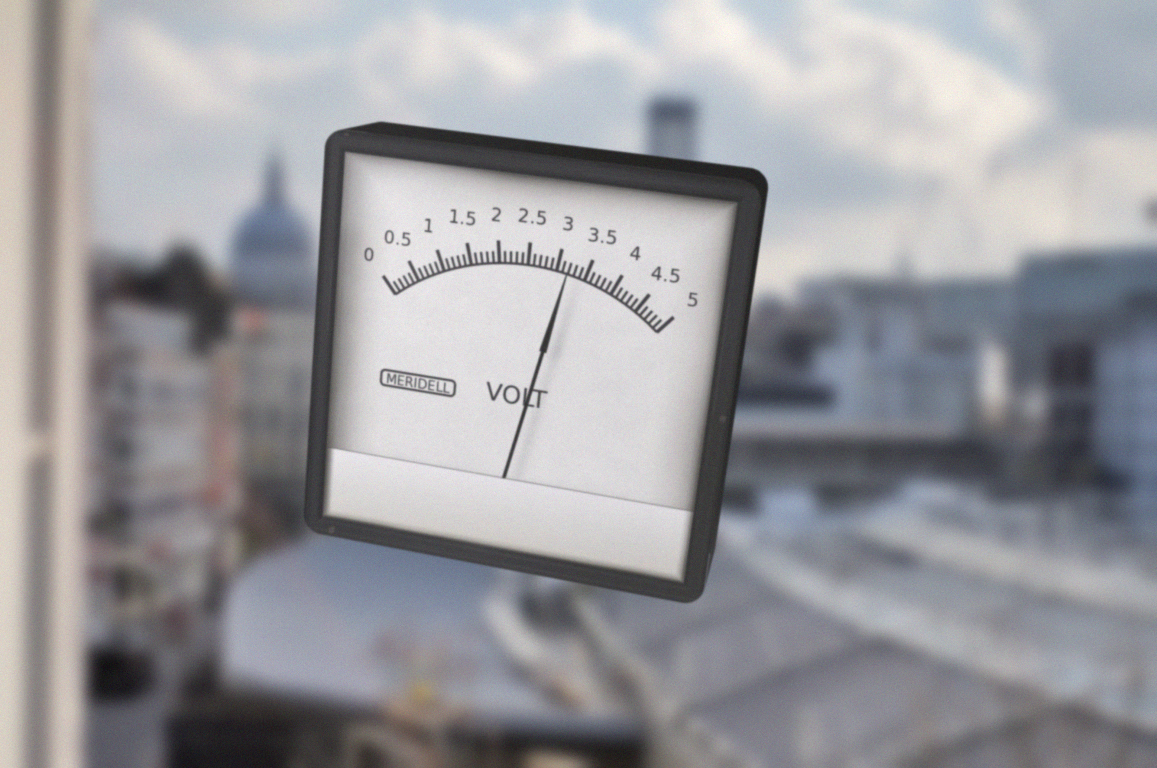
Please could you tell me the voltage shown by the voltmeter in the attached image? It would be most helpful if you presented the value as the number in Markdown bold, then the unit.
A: **3.2** V
